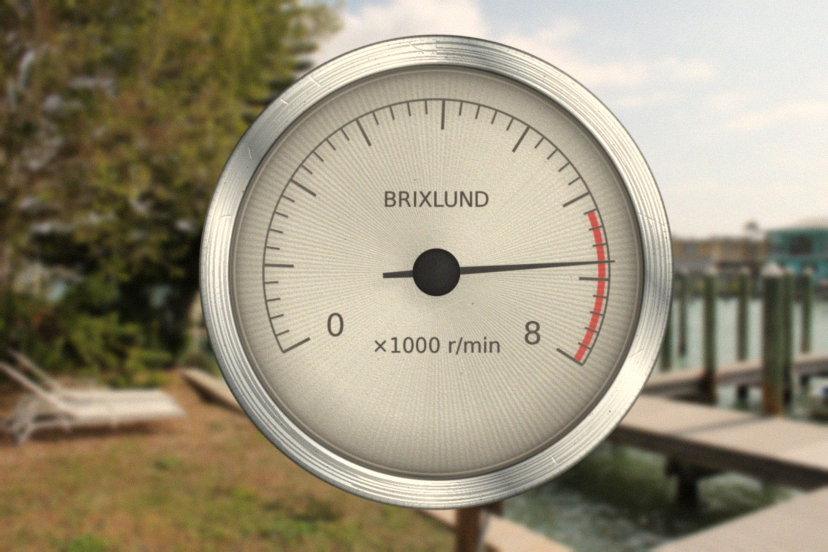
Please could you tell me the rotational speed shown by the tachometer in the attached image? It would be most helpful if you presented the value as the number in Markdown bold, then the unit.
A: **6800** rpm
